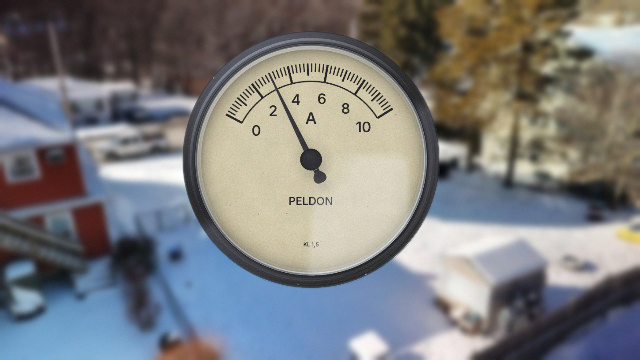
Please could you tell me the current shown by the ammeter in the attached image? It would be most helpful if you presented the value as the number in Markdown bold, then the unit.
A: **3** A
